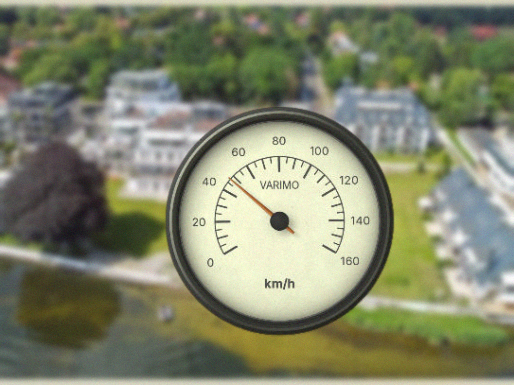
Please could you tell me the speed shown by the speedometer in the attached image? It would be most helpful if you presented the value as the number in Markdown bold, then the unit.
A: **47.5** km/h
